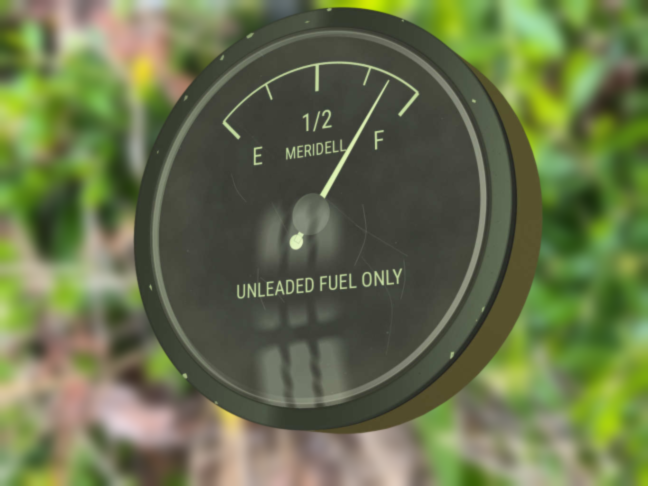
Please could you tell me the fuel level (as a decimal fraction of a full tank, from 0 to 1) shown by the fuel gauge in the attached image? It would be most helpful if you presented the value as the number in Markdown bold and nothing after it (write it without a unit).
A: **0.875**
